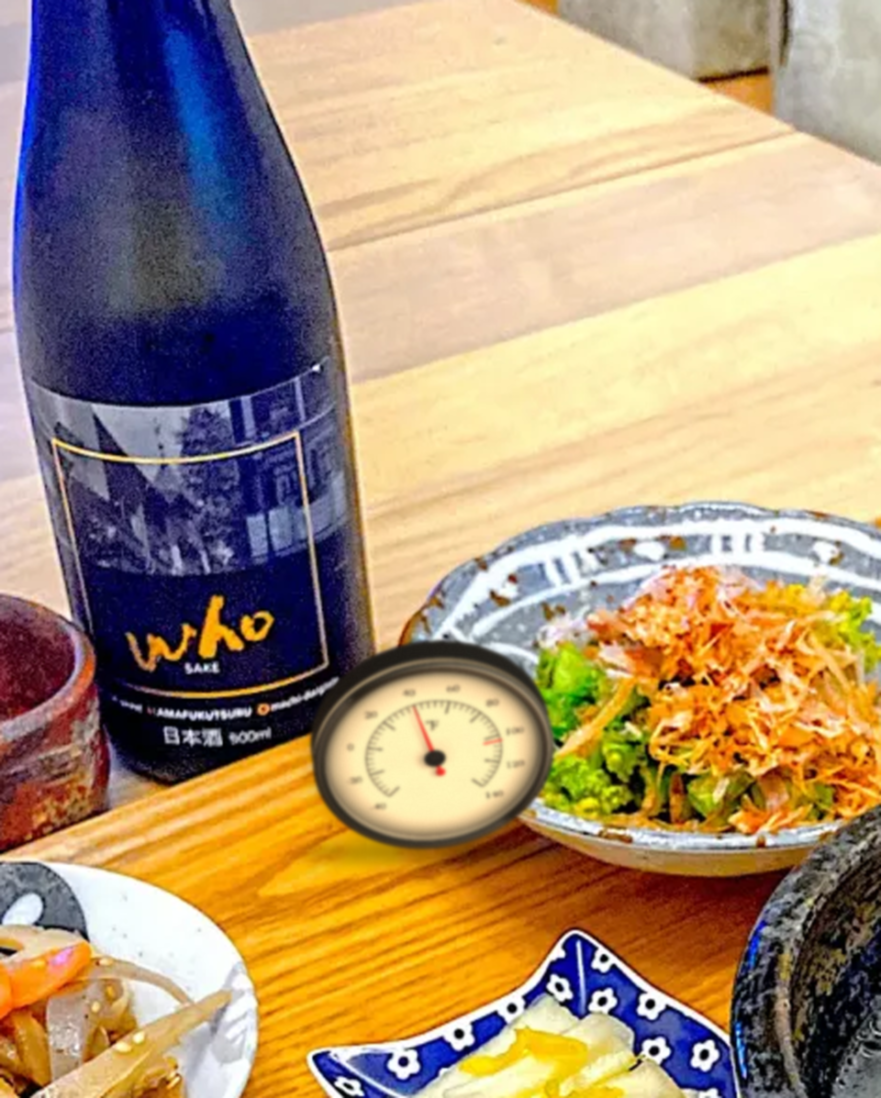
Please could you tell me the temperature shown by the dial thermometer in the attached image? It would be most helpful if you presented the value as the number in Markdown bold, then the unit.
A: **40** °F
